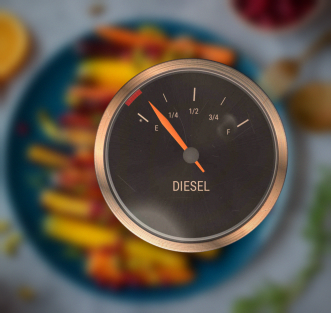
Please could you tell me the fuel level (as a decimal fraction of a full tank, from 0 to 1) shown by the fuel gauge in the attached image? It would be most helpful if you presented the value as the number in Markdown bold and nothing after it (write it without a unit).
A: **0.125**
